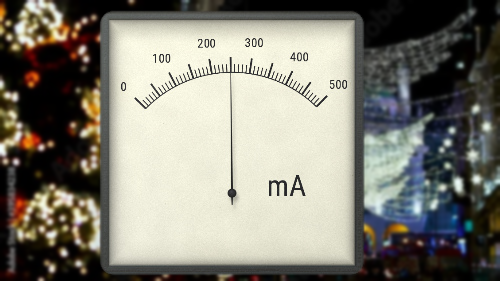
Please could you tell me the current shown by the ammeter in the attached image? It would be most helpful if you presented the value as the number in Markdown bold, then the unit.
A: **250** mA
